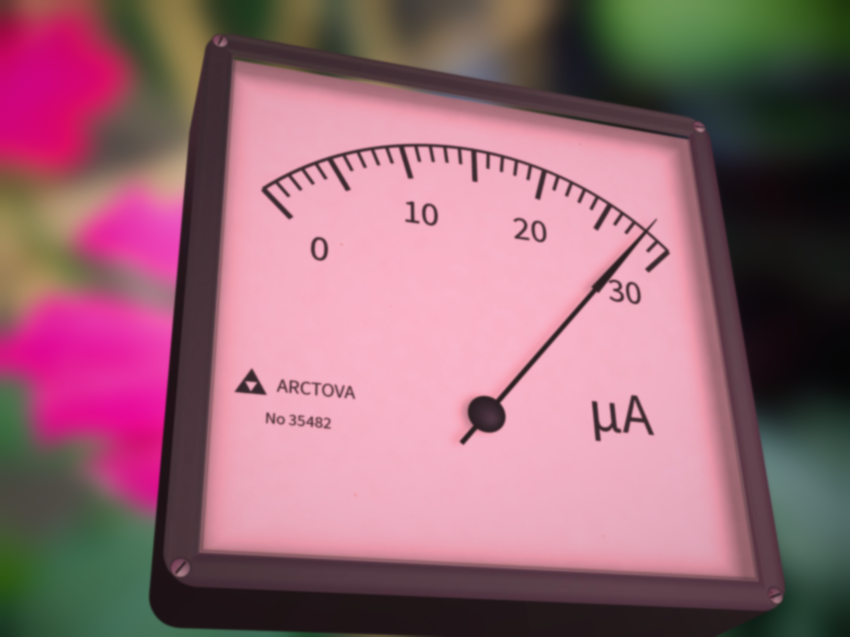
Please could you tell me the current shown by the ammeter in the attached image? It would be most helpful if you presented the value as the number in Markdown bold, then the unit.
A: **28** µA
